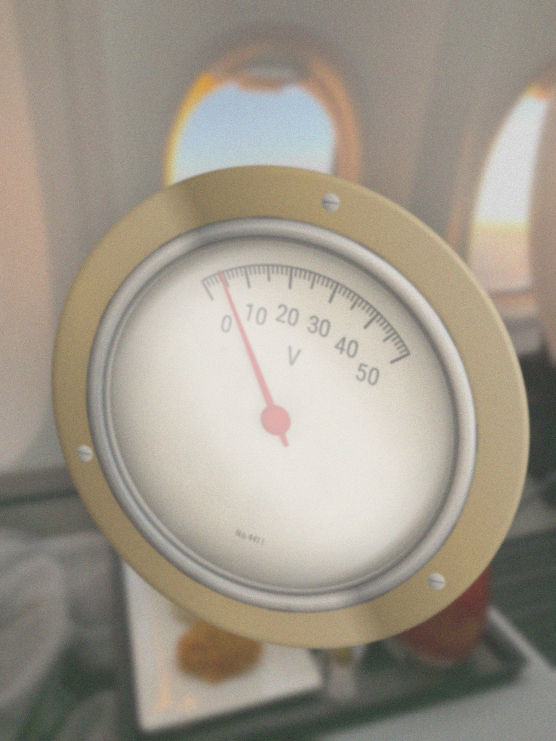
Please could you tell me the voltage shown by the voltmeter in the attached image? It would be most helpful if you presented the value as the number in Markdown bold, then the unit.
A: **5** V
